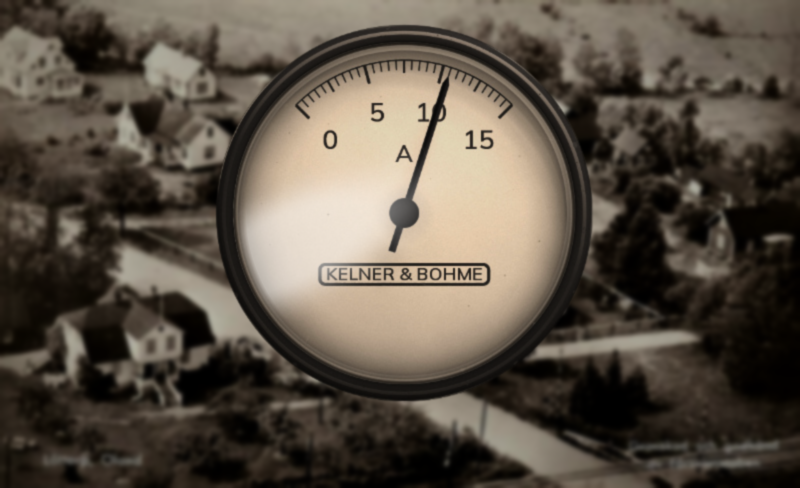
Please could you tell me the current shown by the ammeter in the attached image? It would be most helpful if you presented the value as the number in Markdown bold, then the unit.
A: **10.5** A
